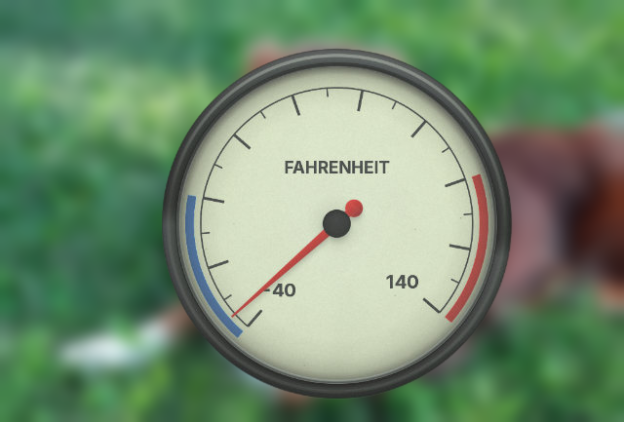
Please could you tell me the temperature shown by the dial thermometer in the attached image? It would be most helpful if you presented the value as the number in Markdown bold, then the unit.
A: **-35** °F
